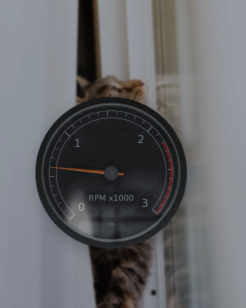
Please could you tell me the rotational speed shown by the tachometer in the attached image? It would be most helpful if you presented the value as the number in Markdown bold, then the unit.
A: **600** rpm
